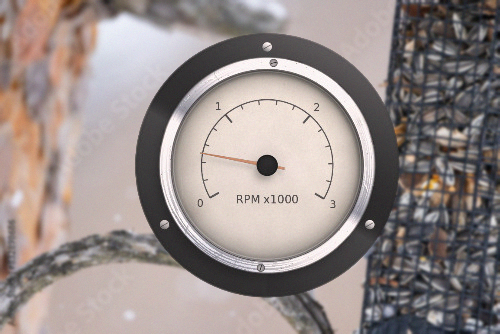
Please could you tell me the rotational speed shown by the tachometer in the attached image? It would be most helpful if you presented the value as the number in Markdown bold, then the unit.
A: **500** rpm
